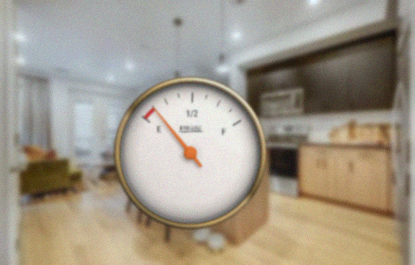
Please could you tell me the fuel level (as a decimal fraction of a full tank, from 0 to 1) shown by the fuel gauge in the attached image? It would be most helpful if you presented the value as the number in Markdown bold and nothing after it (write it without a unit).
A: **0.125**
